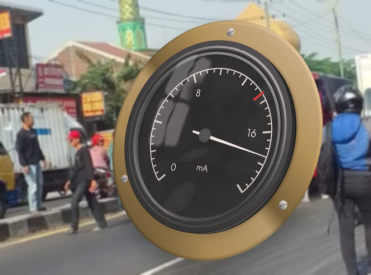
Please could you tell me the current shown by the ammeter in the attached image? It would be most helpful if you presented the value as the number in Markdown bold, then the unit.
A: **17.5** mA
